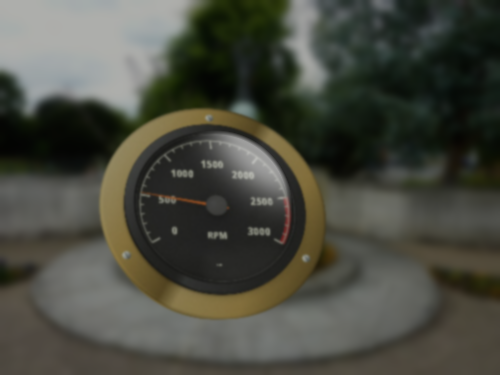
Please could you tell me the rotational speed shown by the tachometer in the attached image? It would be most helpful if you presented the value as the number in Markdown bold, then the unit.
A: **500** rpm
